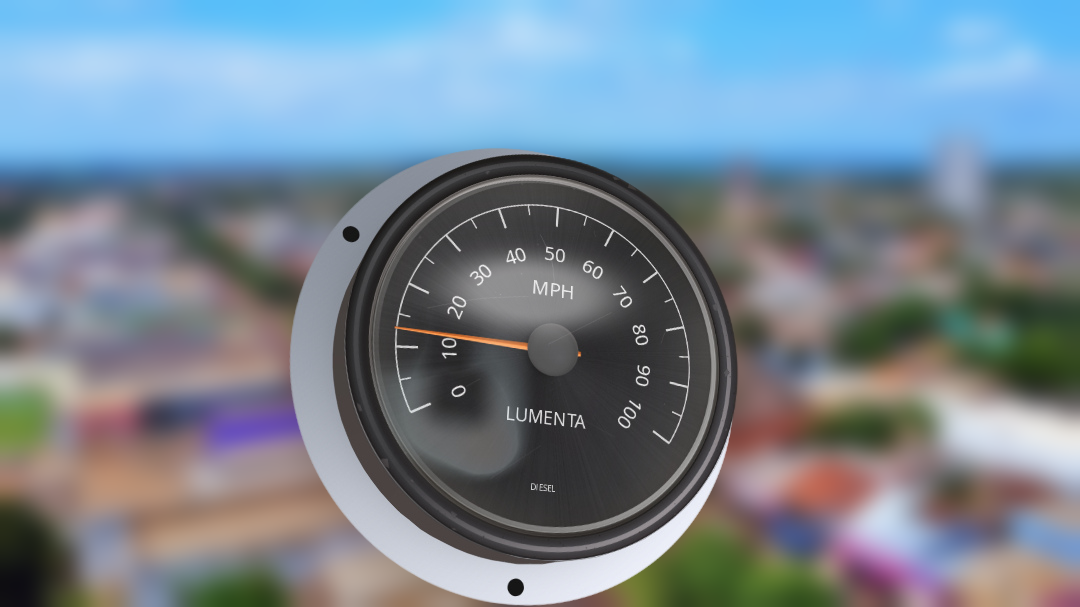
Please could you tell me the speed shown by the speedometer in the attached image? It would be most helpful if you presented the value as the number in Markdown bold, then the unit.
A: **12.5** mph
